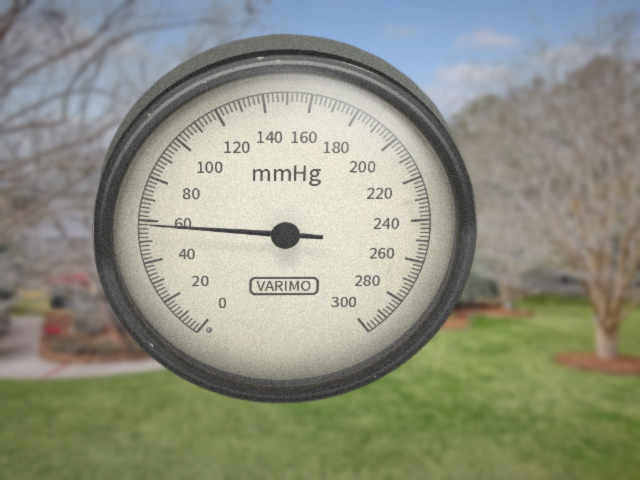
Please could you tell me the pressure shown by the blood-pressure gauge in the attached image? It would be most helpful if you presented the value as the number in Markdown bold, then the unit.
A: **60** mmHg
